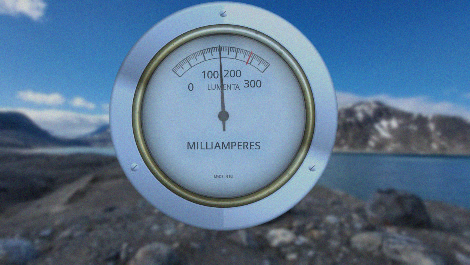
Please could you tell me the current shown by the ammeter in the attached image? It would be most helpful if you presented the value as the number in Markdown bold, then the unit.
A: **150** mA
